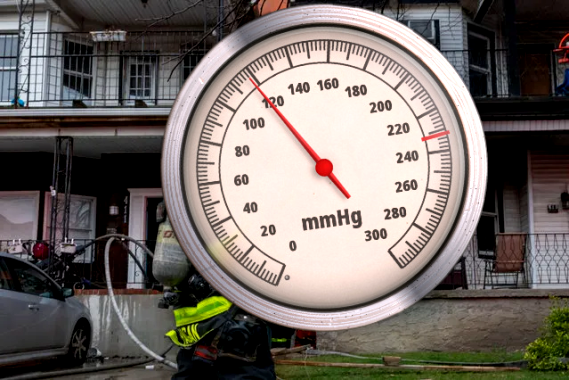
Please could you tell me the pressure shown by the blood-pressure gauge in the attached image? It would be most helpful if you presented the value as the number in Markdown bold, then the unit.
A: **118** mmHg
